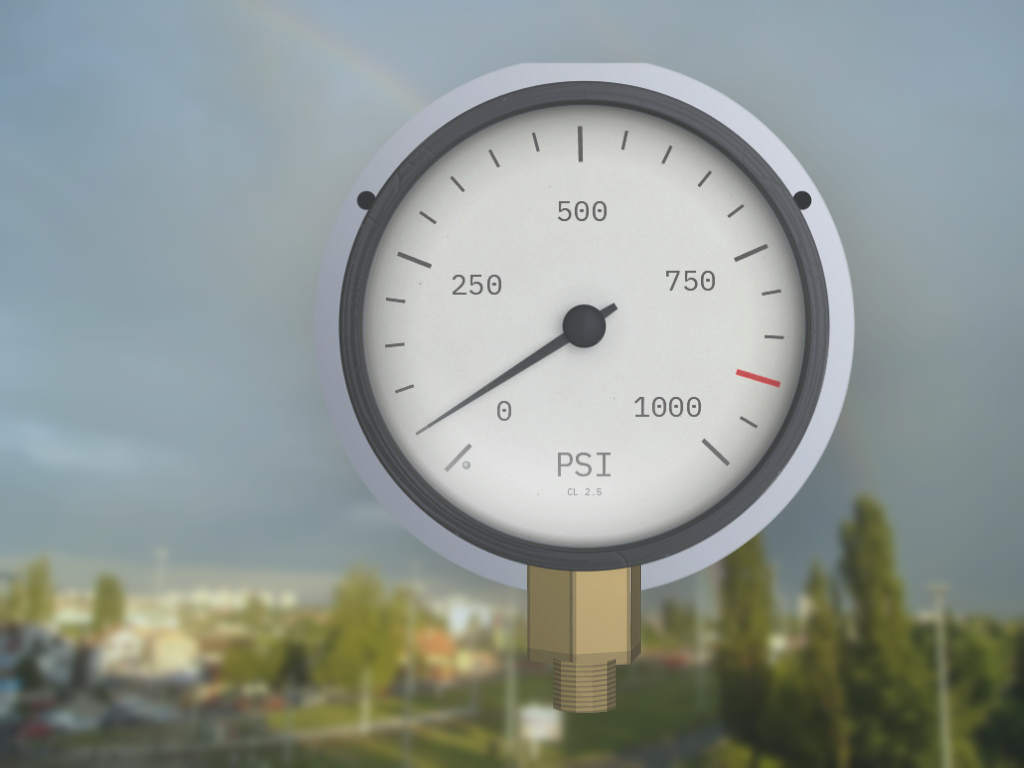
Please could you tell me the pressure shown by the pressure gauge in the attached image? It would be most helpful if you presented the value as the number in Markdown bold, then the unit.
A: **50** psi
